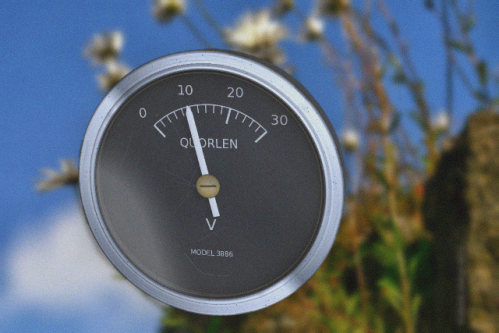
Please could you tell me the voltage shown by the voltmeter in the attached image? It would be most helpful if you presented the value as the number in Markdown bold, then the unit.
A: **10** V
